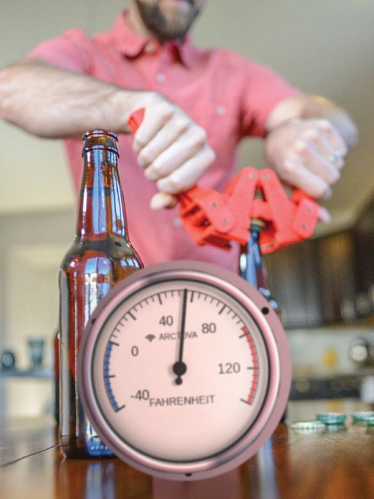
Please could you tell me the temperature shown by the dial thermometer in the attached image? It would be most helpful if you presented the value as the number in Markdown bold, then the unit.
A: **56** °F
